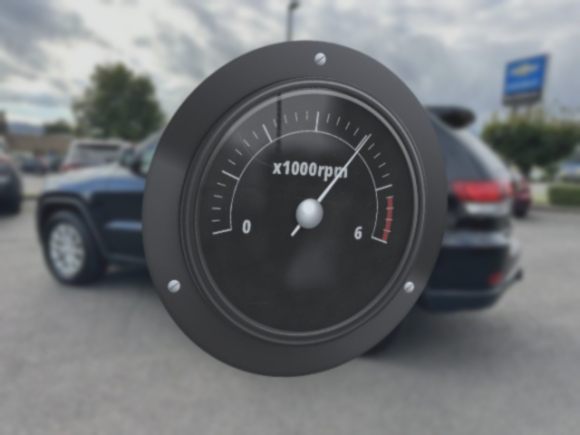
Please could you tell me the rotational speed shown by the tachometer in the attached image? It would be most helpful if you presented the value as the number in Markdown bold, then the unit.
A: **4000** rpm
